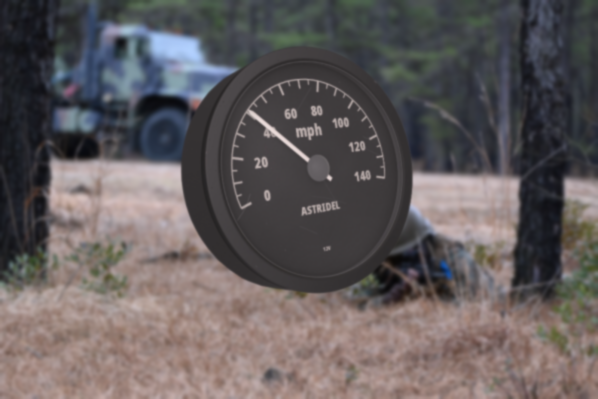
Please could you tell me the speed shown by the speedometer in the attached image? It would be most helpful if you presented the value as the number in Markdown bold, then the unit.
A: **40** mph
